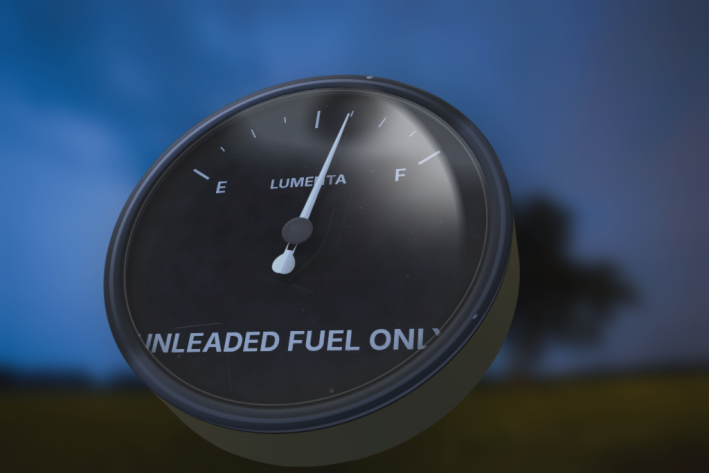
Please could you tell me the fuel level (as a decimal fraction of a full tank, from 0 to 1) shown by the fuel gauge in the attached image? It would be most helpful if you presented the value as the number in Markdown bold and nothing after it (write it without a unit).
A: **0.625**
